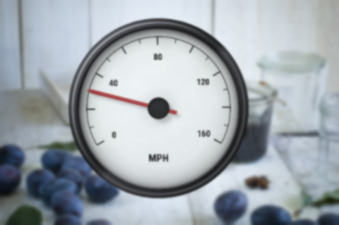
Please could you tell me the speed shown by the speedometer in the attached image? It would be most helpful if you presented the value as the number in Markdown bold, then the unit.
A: **30** mph
